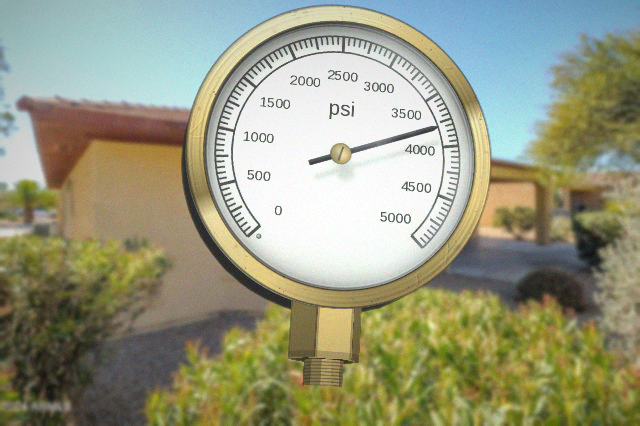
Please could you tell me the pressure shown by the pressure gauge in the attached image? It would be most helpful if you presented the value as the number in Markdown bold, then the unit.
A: **3800** psi
